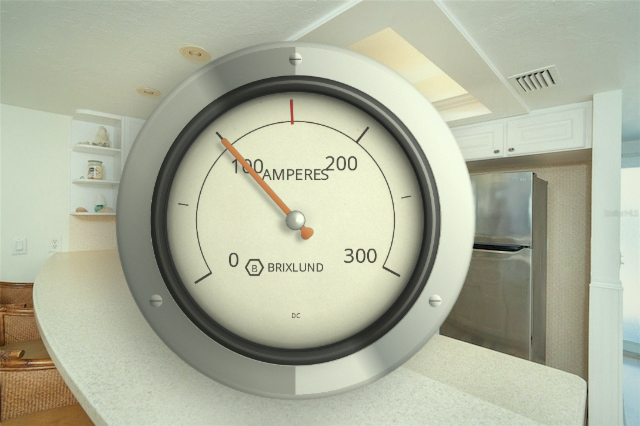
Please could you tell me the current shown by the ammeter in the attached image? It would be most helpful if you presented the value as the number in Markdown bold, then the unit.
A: **100** A
